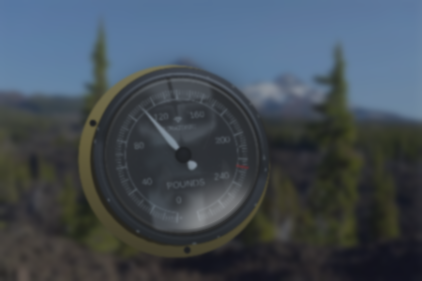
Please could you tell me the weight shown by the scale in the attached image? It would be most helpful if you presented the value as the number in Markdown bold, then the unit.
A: **110** lb
